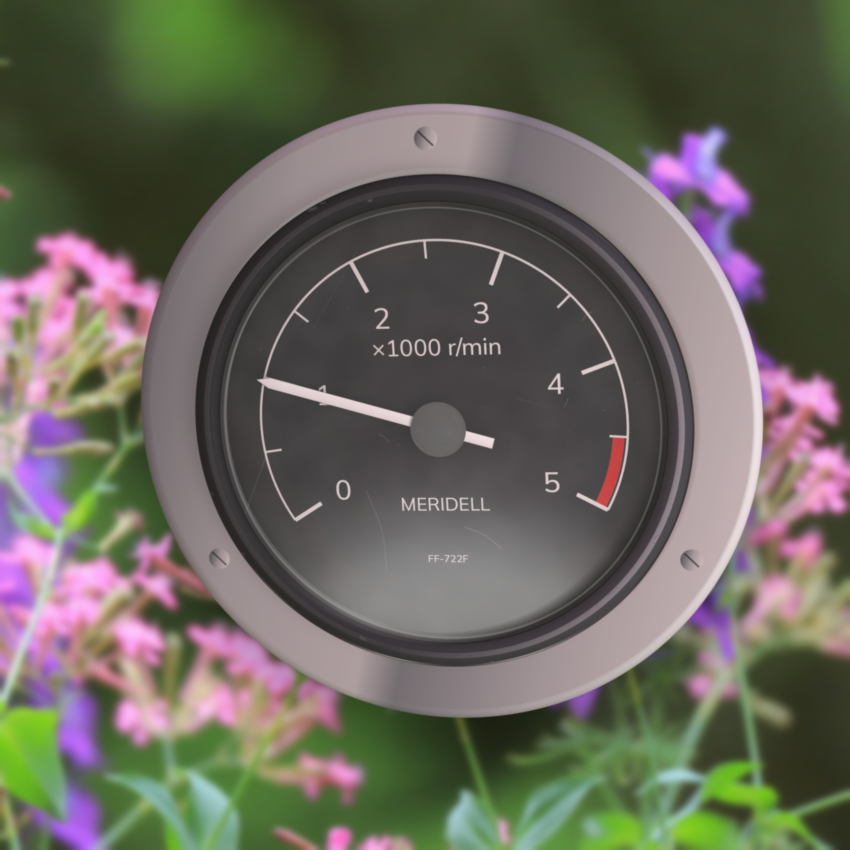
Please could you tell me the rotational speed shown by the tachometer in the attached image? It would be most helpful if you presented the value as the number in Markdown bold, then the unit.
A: **1000** rpm
